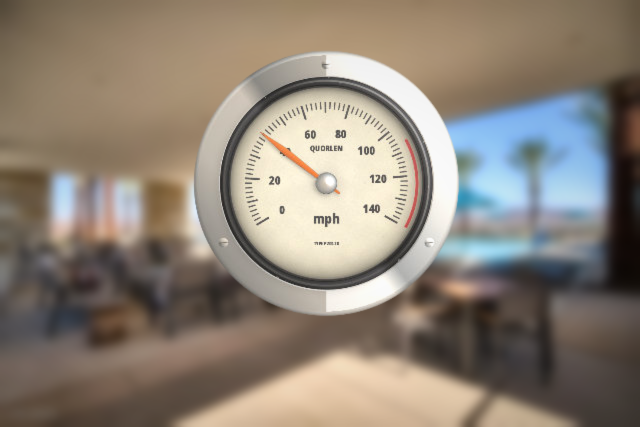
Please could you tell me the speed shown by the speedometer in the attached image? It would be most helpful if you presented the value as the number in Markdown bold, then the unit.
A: **40** mph
